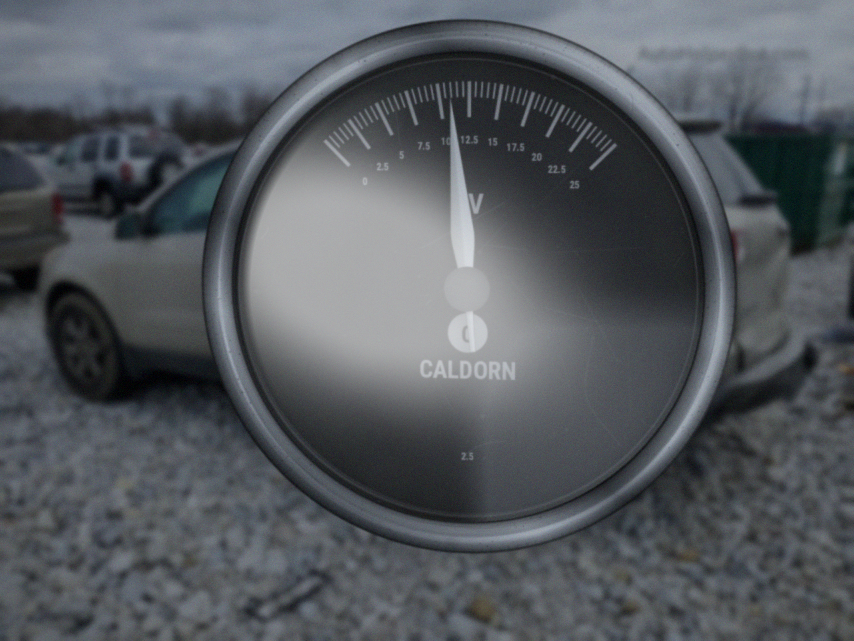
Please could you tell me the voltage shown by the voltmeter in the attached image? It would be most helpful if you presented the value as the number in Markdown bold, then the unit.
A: **11** kV
